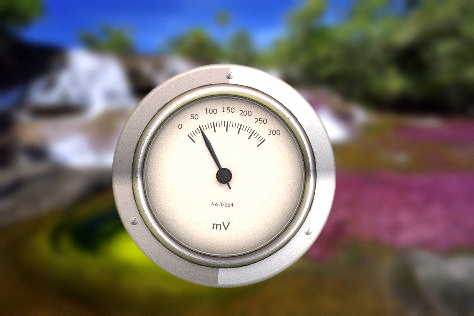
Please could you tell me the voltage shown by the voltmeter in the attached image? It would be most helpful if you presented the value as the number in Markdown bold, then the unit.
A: **50** mV
